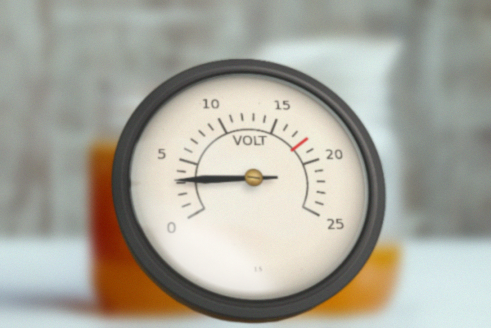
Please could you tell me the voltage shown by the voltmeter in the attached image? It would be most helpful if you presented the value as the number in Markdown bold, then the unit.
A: **3** V
